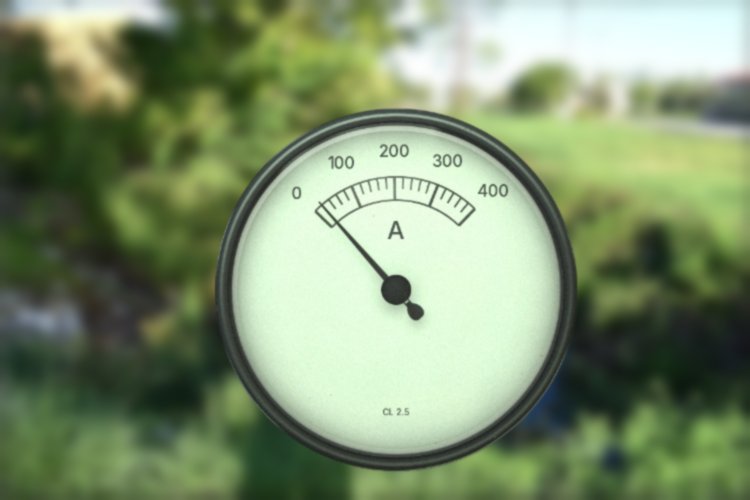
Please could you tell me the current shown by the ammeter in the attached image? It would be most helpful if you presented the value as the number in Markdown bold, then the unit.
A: **20** A
